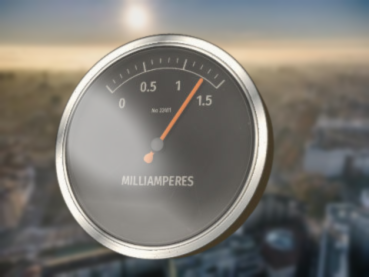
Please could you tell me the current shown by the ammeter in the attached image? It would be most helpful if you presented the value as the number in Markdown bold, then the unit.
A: **1.3** mA
